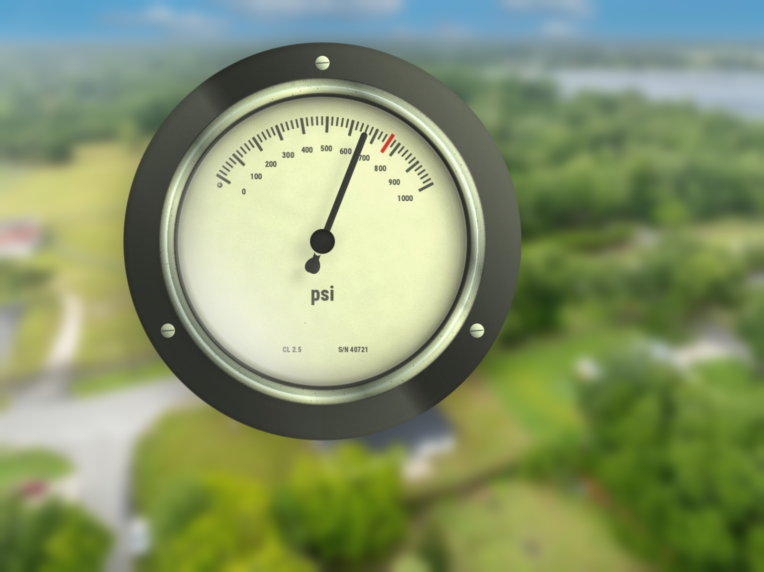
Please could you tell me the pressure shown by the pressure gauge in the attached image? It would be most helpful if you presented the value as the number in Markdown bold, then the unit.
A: **660** psi
